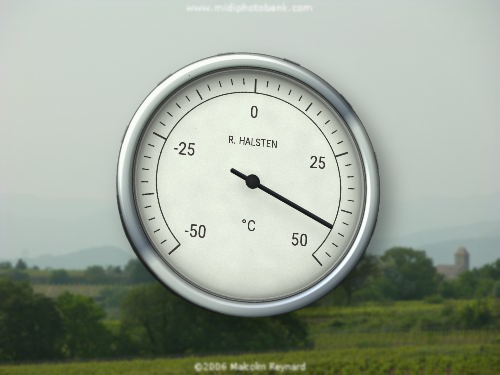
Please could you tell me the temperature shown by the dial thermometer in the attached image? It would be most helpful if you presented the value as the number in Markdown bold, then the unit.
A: **42.5** °C
